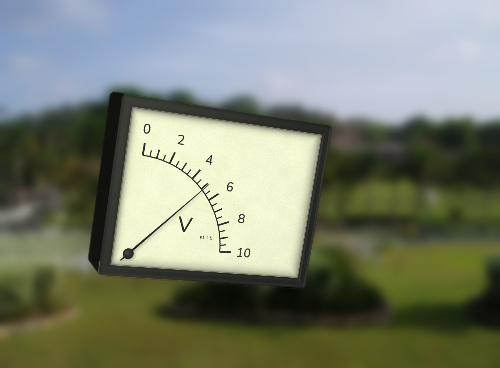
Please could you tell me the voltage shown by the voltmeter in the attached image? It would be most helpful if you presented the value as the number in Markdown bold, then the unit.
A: **5** V
